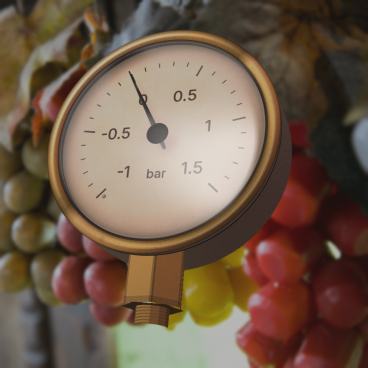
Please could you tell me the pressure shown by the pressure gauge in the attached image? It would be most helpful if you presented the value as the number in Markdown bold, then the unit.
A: **0** bar
